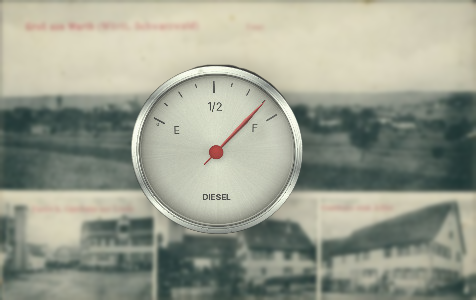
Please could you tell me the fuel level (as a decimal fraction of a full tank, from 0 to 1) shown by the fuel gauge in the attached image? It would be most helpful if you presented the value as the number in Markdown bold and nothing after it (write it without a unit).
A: **0.875**
